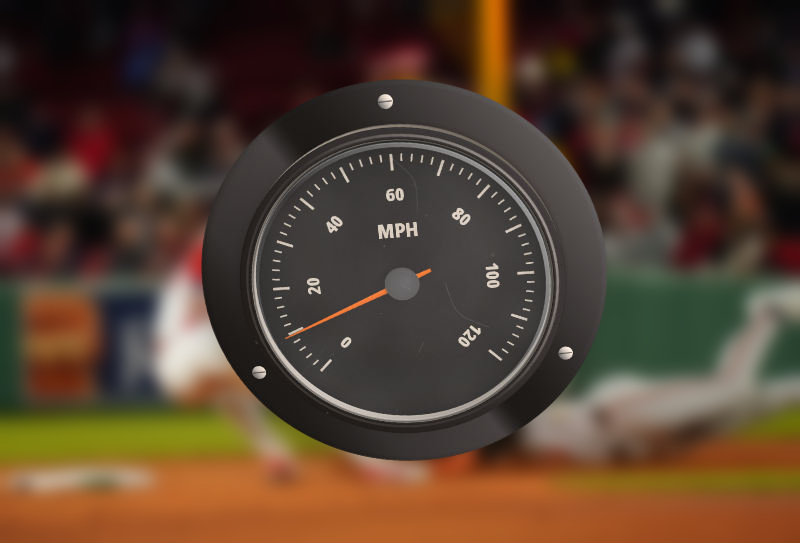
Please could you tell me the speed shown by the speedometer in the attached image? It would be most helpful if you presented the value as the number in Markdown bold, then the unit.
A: **10** mph
